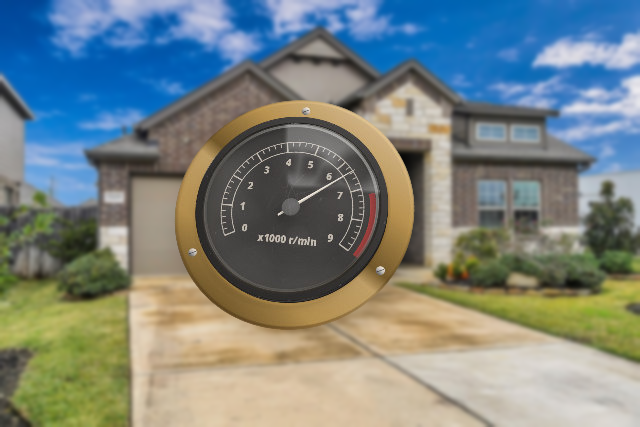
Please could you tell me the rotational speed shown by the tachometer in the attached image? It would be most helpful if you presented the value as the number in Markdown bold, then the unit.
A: **6400** rpm
